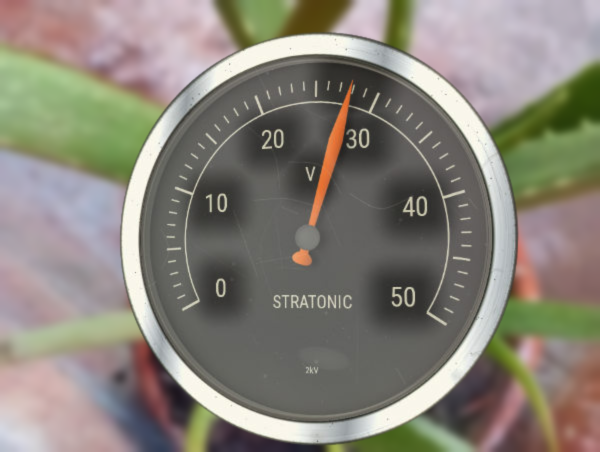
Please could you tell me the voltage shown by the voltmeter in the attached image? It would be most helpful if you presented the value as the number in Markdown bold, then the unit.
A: **28** V
